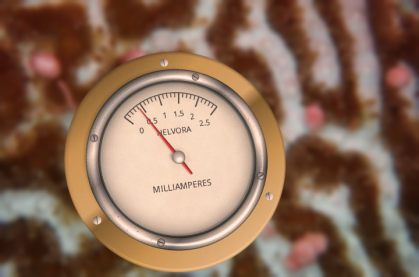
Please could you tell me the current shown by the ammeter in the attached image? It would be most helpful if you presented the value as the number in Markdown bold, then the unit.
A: **0.4** mA
